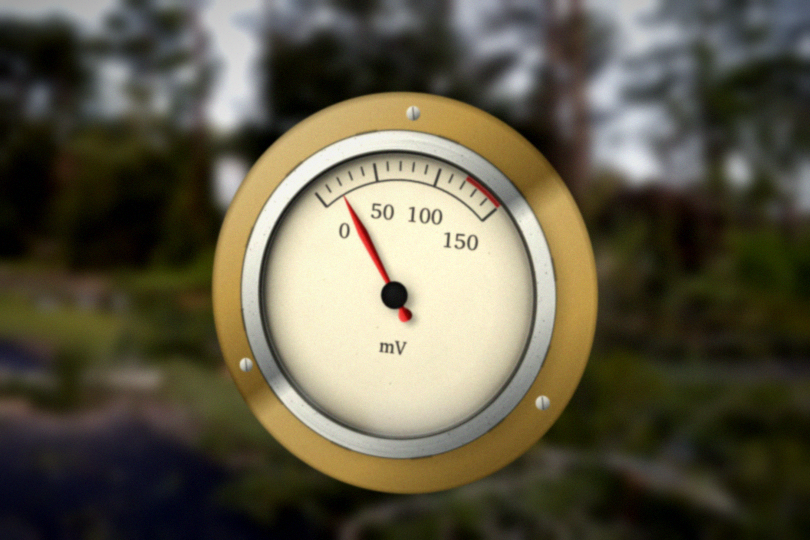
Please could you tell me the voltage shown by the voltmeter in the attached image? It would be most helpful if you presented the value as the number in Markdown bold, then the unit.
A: **20** mV
